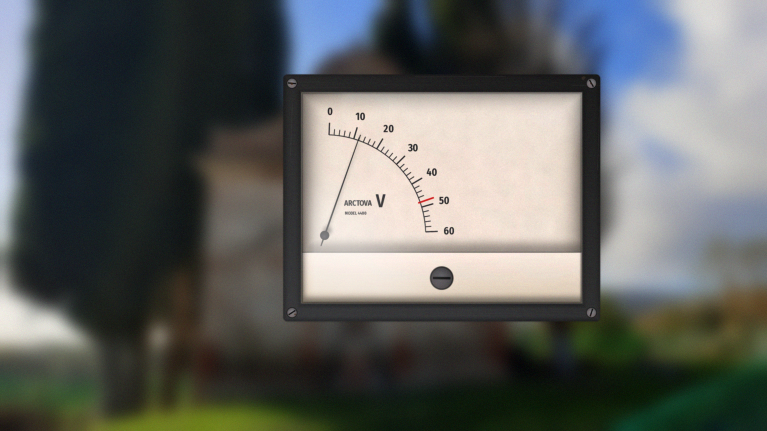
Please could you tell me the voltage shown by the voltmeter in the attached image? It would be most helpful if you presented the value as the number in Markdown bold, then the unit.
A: **12** V
